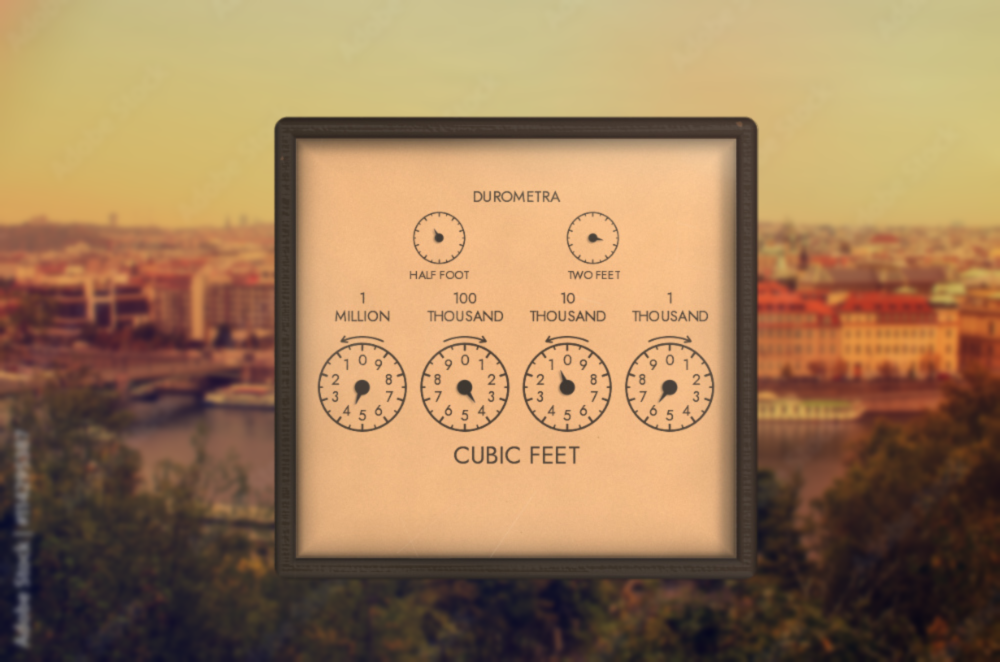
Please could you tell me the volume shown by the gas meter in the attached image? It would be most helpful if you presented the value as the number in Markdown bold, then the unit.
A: **440600** ft³
